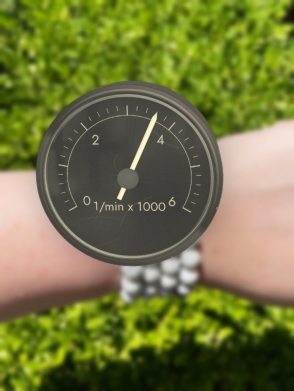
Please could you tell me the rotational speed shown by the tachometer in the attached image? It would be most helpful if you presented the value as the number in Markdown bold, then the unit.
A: **3600** rpm
